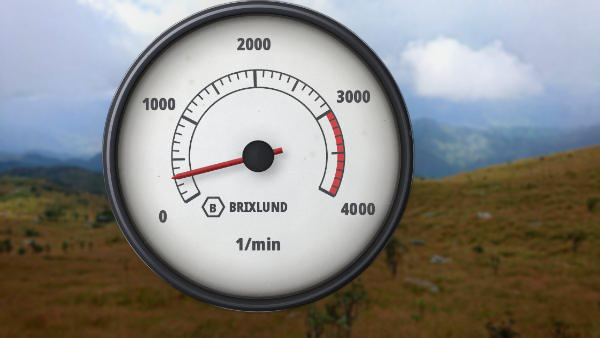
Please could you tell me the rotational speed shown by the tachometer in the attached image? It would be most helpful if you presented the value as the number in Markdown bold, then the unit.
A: **300** rpm
